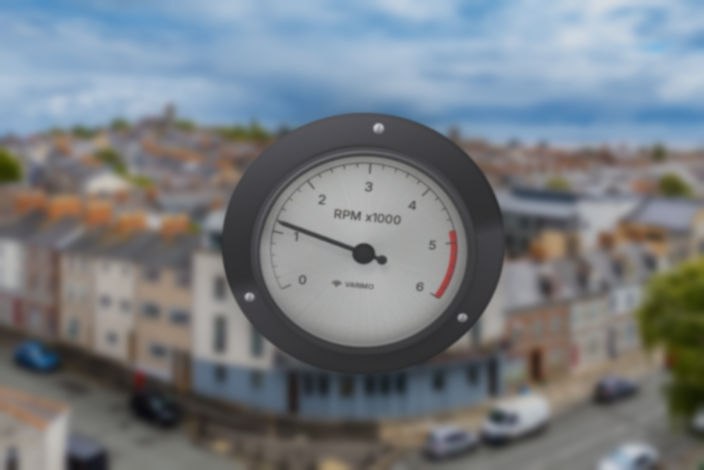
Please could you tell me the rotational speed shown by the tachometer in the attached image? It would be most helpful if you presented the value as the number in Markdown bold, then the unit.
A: **1200** rpm
